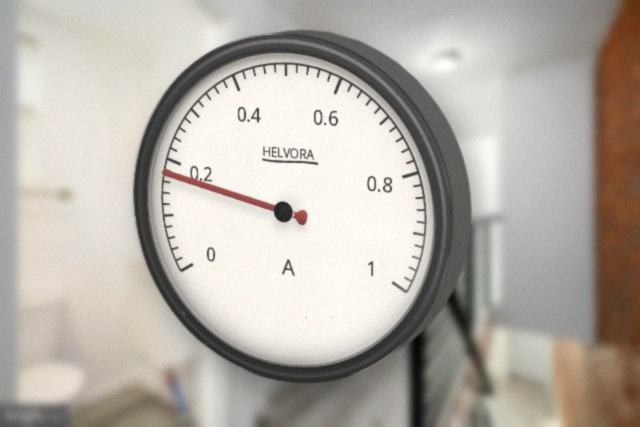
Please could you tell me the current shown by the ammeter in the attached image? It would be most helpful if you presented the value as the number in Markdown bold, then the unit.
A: **0.18** A
